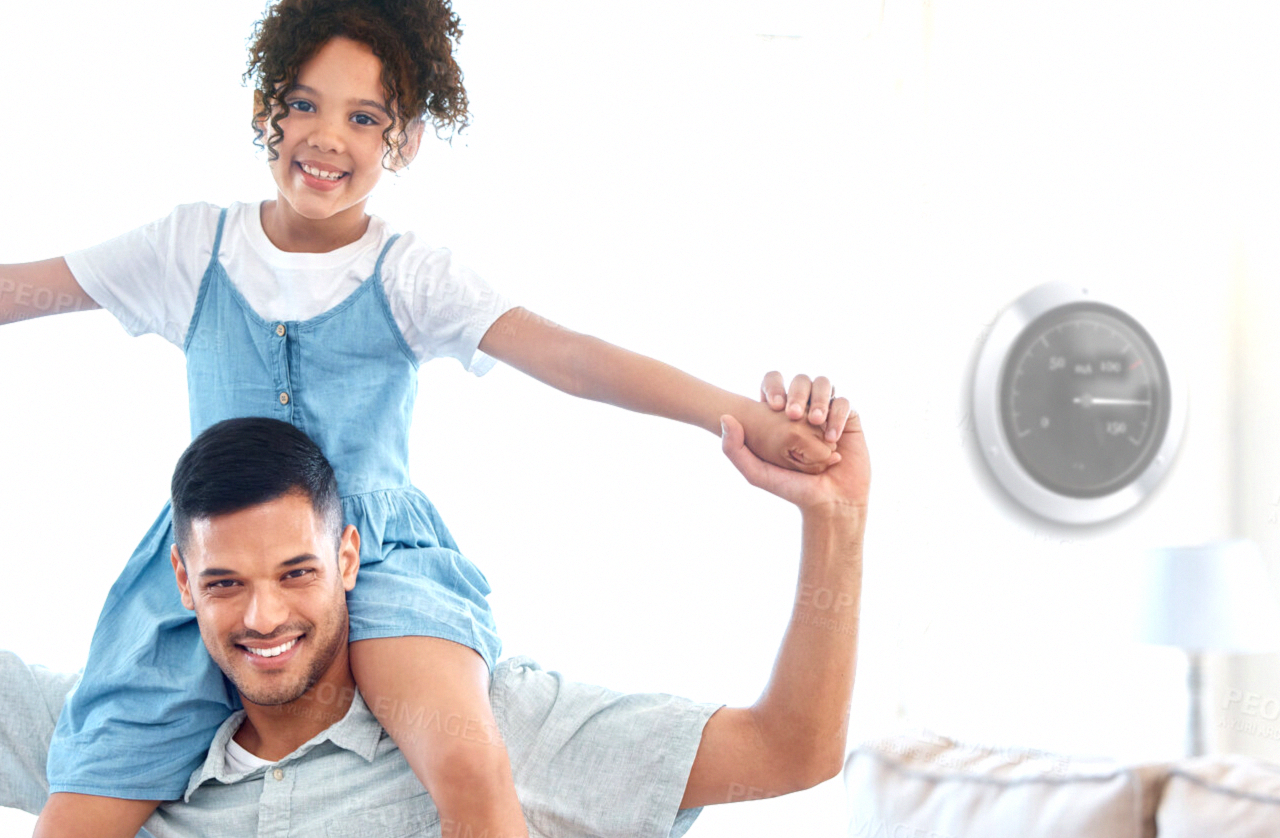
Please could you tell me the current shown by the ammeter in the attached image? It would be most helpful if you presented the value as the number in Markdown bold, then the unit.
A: **130** mA
